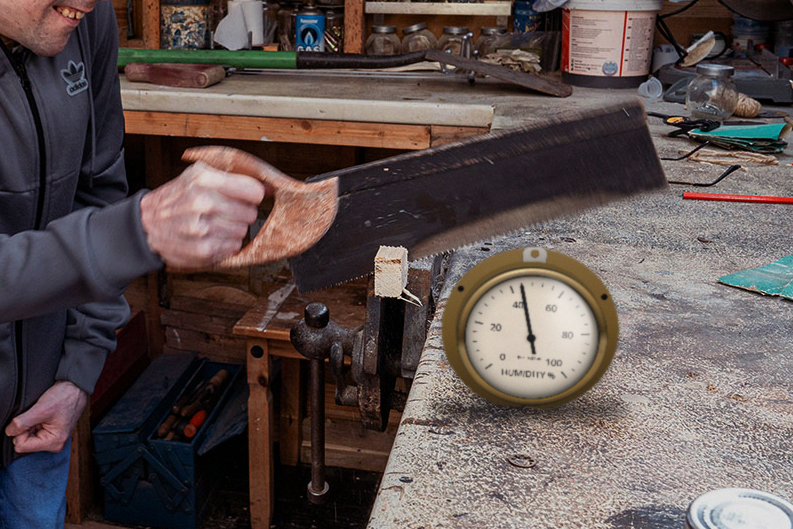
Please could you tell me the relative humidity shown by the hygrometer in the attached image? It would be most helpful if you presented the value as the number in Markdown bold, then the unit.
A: **44** %
